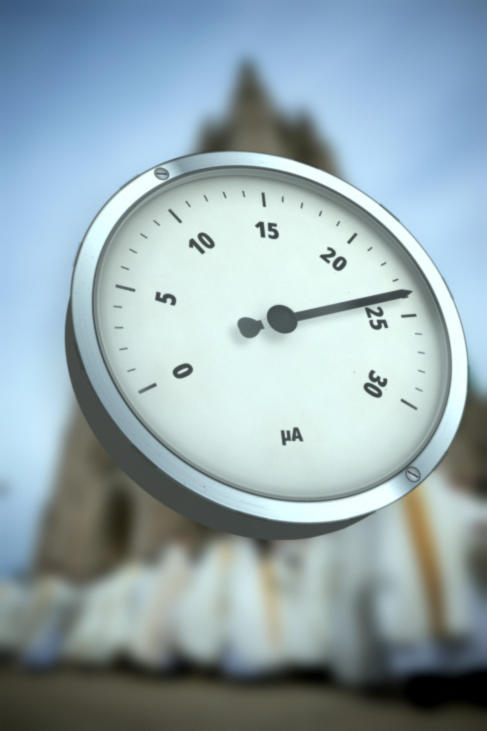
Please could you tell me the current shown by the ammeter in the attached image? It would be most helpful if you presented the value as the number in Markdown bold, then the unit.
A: **24** µA
